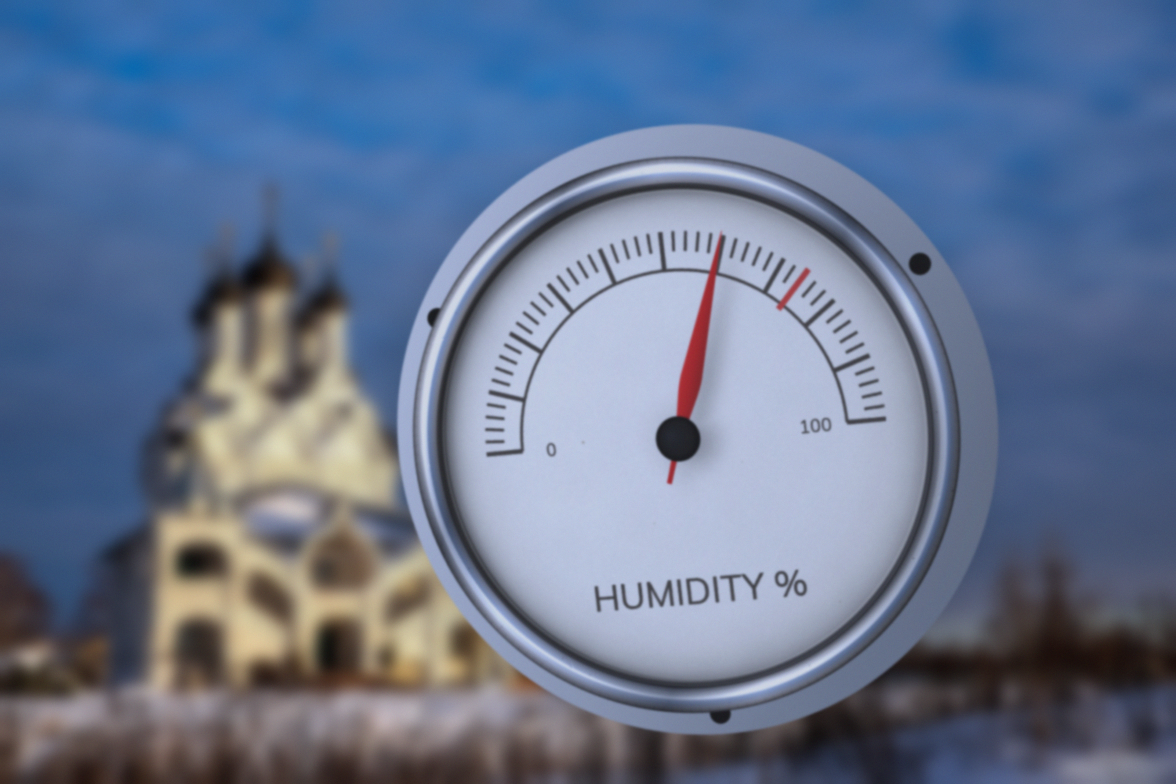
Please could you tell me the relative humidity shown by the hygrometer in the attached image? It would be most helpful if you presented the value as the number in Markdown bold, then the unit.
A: **60** %
